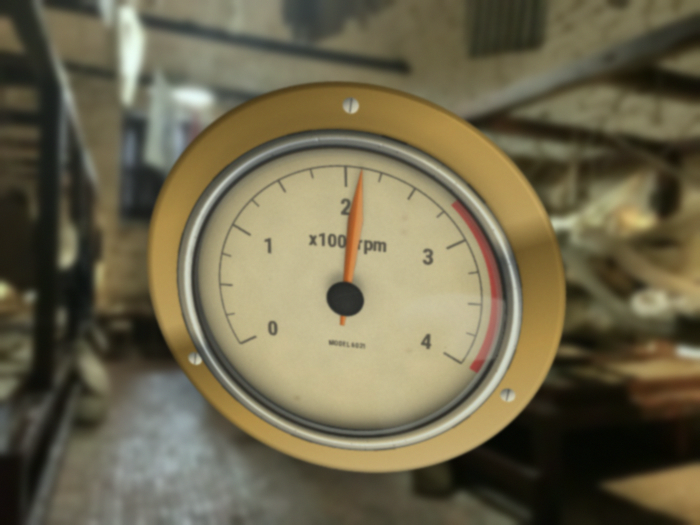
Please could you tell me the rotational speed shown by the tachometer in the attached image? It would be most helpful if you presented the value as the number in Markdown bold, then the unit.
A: **2125** rpm
